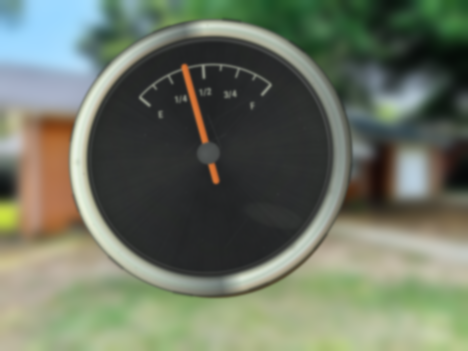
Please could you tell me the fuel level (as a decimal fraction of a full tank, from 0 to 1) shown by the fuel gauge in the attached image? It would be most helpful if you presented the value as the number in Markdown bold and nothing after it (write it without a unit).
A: **0.375**
